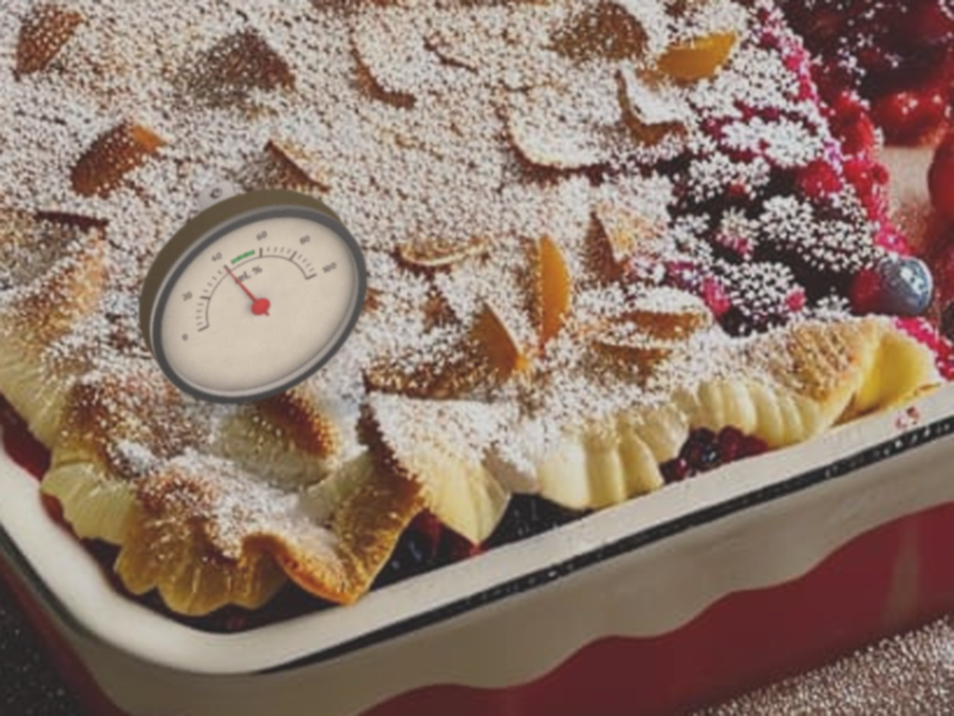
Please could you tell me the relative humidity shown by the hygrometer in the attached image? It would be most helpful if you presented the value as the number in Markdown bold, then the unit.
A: **40** %
